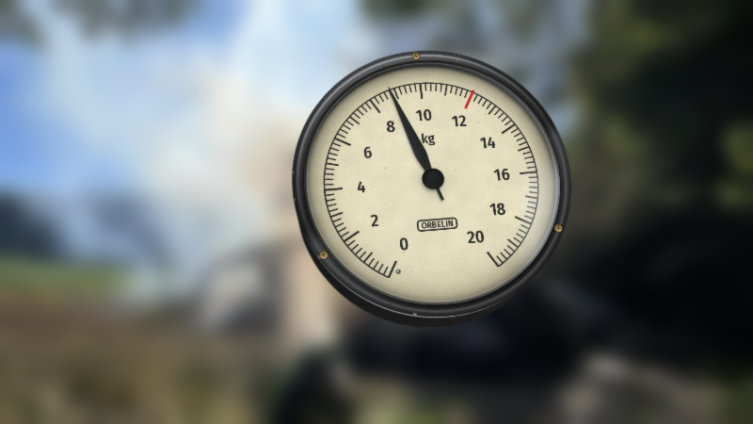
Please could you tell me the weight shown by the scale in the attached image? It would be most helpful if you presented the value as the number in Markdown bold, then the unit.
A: **8.8** kg
